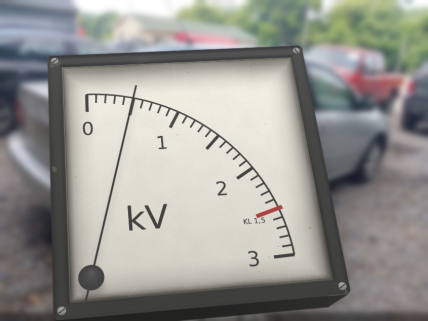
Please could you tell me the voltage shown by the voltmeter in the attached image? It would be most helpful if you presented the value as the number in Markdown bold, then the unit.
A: **0.5** kV
